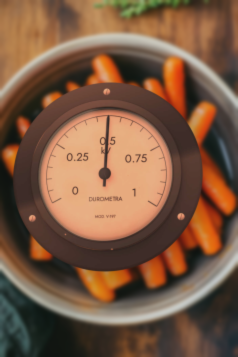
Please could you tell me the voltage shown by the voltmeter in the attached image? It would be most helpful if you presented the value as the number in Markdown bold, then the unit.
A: **0.5** kV
